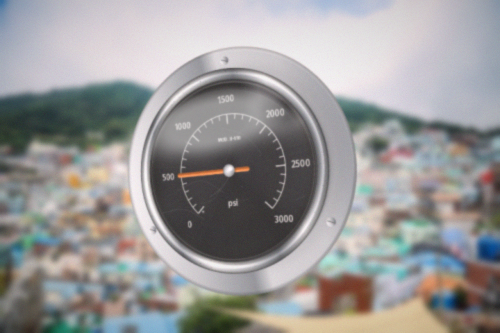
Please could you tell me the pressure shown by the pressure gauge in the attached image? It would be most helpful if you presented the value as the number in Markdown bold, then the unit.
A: **500** psi
